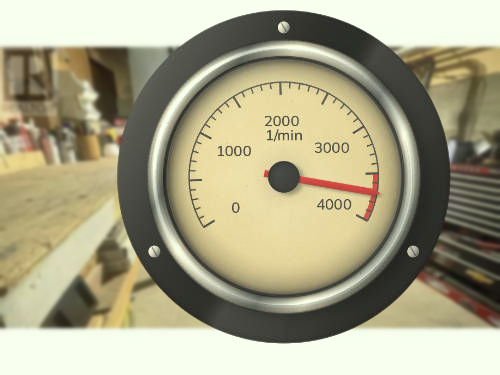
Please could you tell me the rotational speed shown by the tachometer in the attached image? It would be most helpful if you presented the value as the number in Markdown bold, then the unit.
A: **3700** rpm
